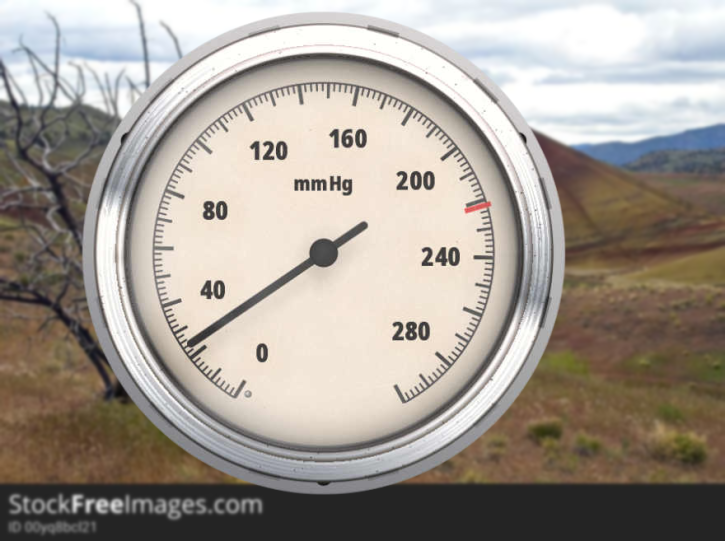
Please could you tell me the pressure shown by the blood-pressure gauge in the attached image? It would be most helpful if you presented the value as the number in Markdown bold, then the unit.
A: **24** mmHg
